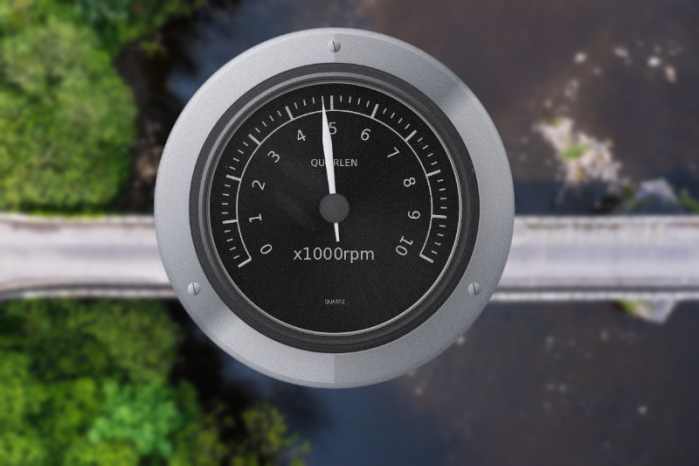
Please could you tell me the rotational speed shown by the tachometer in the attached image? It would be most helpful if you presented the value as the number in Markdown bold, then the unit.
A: **4800** rpm
